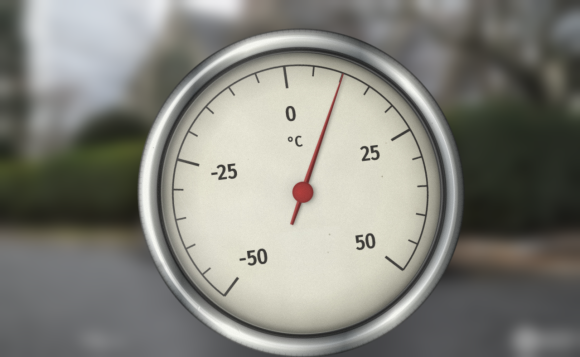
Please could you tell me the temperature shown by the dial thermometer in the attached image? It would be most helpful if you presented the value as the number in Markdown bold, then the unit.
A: **10** °C
